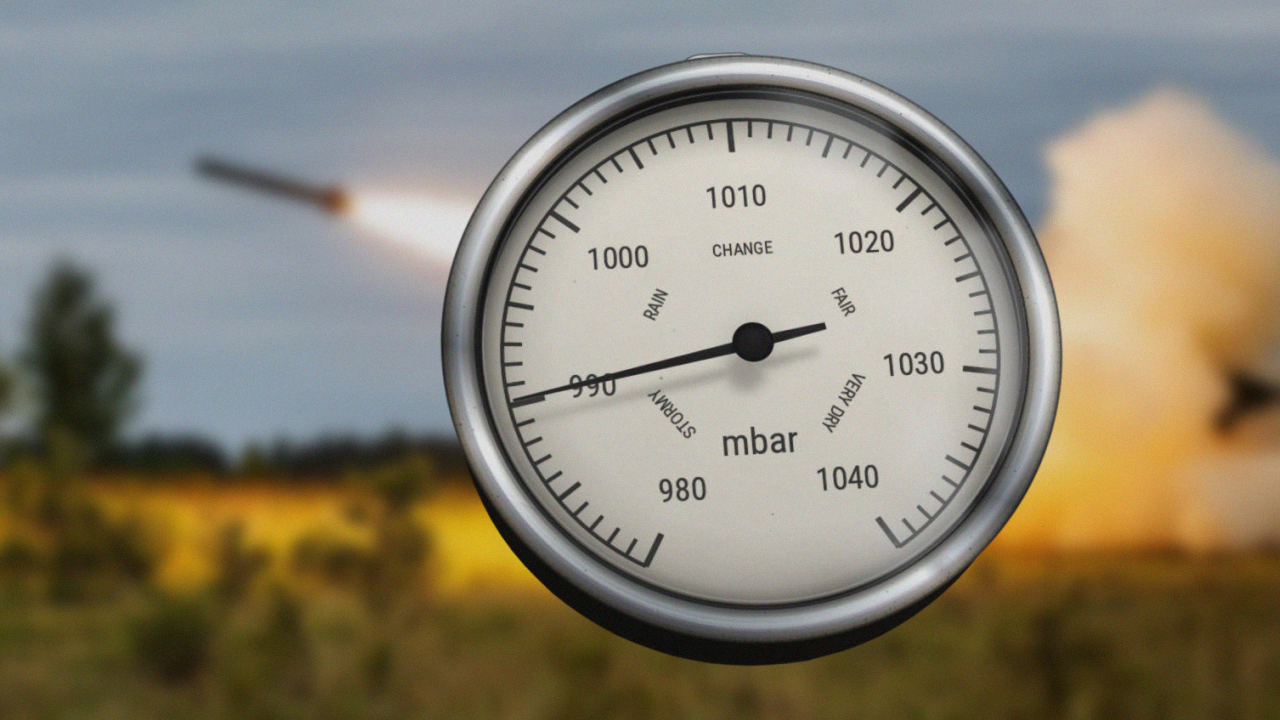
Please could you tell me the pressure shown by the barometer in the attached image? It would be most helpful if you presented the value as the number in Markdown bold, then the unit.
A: **990** mbar
